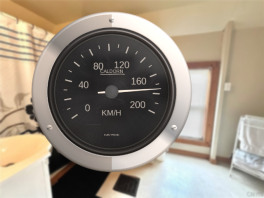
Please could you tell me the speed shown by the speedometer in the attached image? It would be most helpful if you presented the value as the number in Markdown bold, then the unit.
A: **175** km/h
